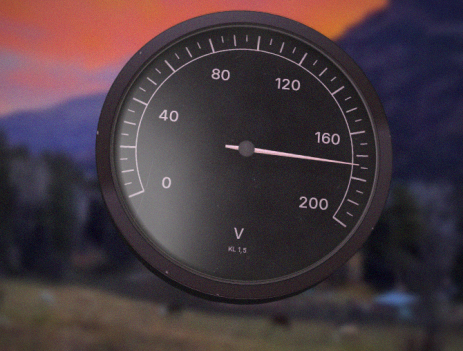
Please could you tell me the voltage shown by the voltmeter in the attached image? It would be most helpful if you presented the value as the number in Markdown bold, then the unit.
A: **175** V
